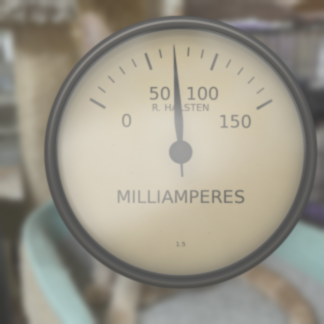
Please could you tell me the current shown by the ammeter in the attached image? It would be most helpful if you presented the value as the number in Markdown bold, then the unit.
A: **70** mA
